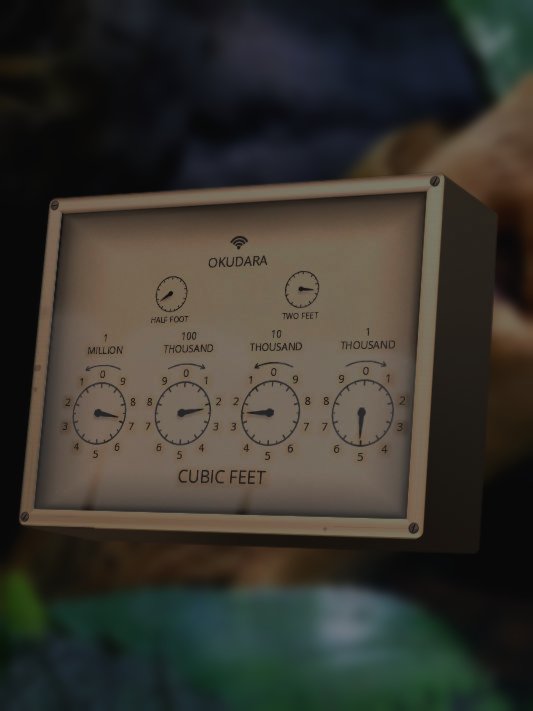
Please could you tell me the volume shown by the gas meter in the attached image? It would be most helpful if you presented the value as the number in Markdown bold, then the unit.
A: **722500** ft³
